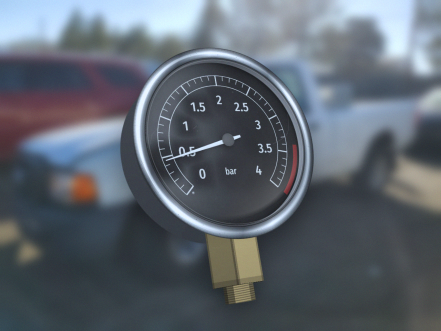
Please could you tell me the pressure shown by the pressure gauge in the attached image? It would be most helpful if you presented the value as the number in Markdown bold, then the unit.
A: **0.45** bar
